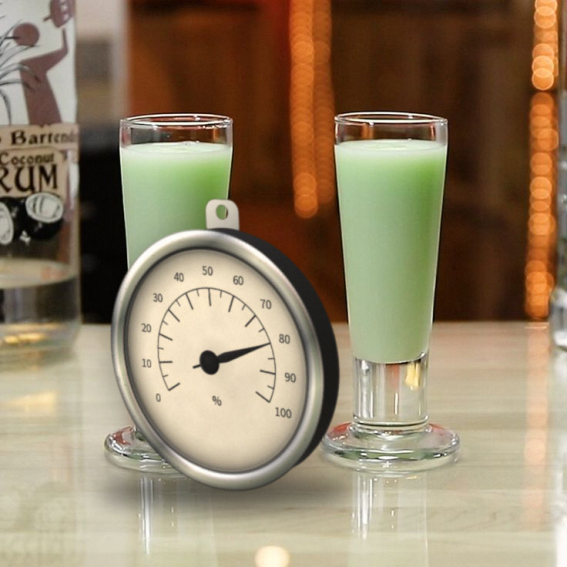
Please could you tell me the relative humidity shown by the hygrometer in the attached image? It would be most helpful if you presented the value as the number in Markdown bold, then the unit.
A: **80** %
